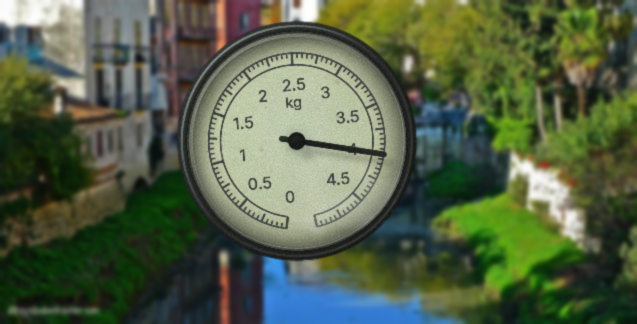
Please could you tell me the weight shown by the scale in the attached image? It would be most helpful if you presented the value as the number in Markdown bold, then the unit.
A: **4** kg
